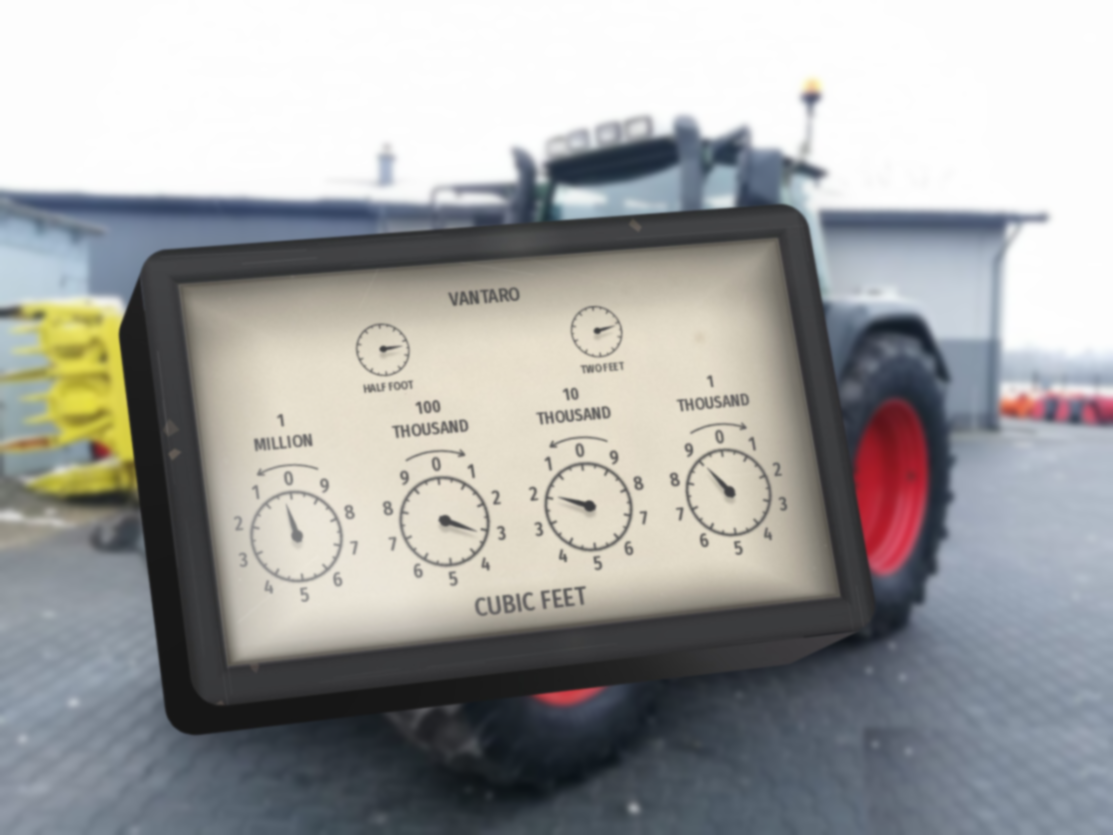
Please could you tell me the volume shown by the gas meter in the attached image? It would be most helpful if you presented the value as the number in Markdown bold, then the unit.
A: **31900** ft³
